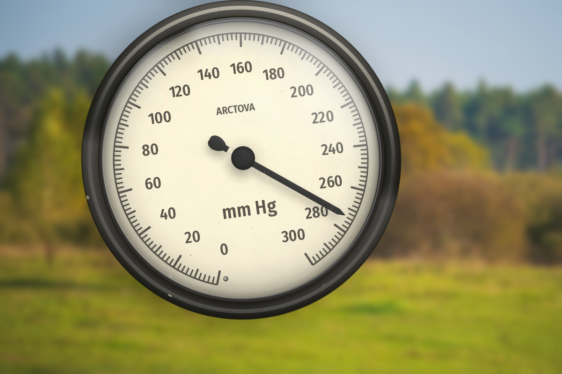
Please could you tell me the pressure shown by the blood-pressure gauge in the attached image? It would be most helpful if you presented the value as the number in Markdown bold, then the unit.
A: **274** mmHg
